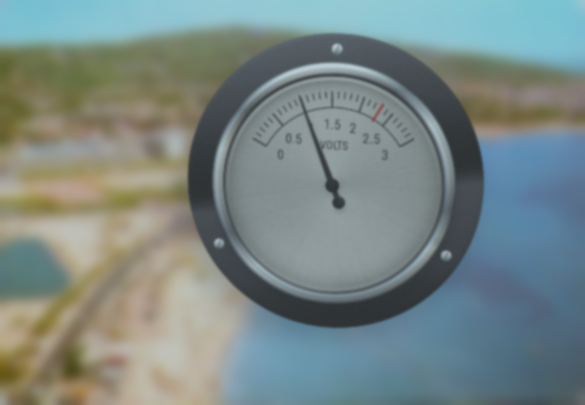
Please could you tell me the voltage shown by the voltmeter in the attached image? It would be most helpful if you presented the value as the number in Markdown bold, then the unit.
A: **1** V
